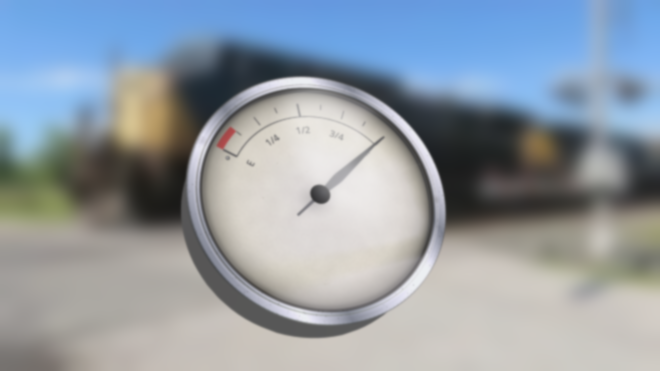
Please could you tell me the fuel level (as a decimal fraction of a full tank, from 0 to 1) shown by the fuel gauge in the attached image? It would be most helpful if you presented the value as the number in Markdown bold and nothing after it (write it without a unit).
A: **1**
